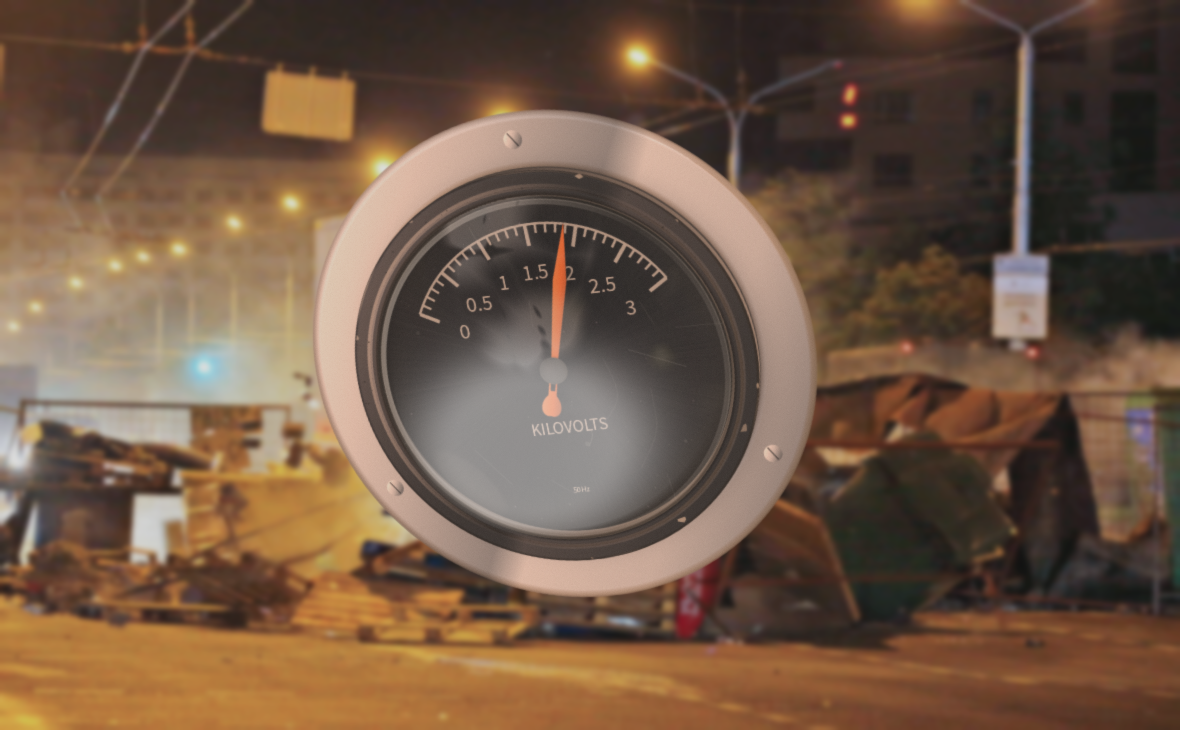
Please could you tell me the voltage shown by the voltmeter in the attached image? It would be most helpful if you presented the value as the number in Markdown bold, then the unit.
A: **1.9** kV
